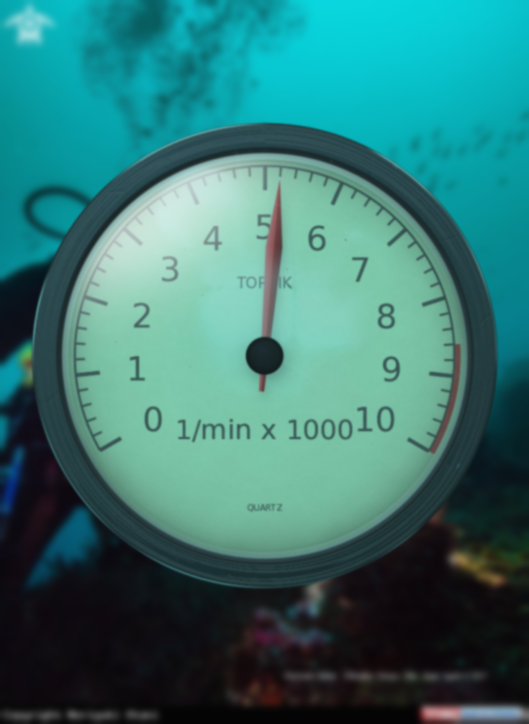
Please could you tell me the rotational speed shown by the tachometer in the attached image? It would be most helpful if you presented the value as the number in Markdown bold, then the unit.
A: **5200** rpm
